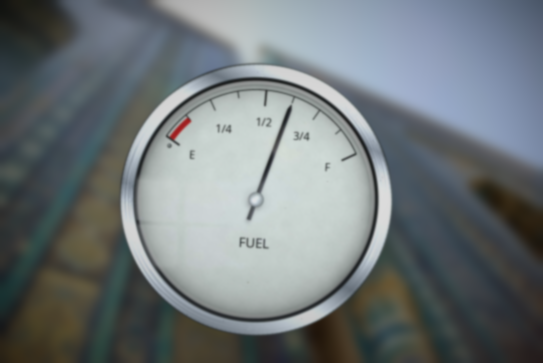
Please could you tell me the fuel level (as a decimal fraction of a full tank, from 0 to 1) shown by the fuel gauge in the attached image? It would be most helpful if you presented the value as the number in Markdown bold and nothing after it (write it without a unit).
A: **0.625**
